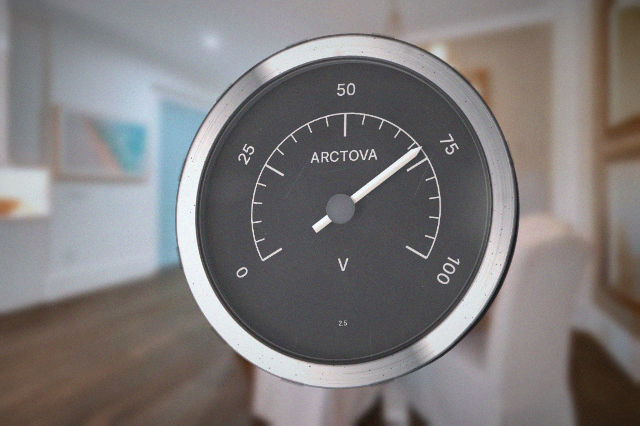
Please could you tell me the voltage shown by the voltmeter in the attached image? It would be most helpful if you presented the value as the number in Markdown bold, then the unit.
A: **72.5** V
